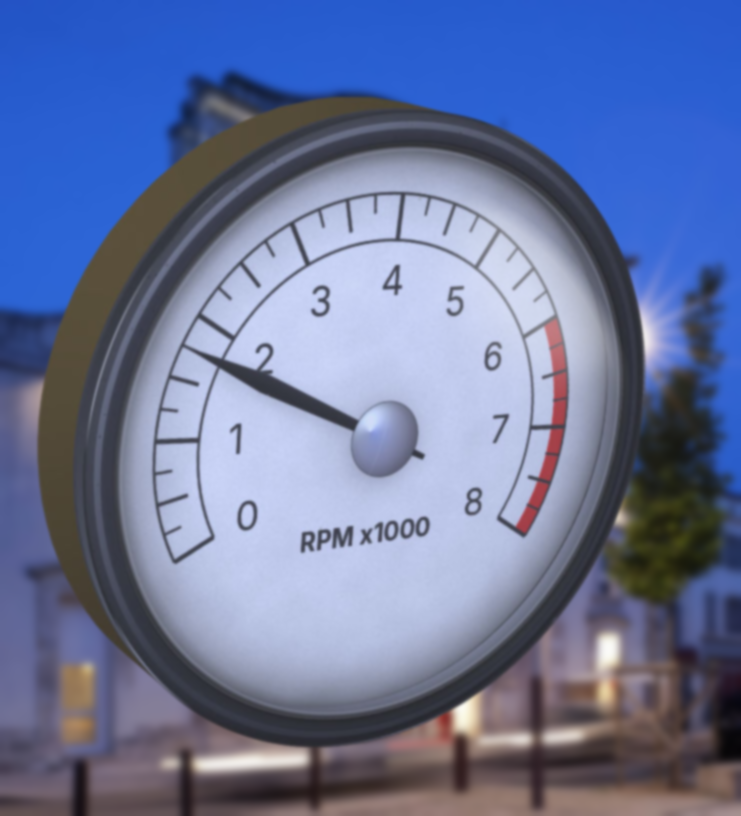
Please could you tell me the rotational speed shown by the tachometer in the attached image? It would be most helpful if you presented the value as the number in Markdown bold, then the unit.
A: **1750** rpm
